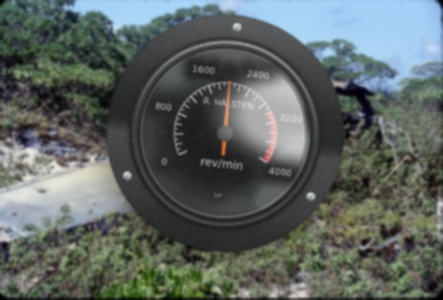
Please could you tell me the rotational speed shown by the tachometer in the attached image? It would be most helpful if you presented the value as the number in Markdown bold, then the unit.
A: **2000** rpm
